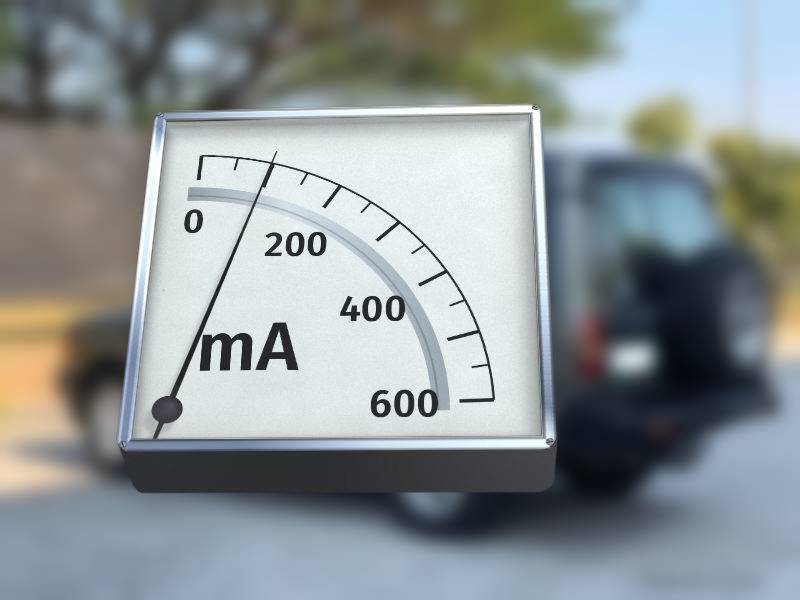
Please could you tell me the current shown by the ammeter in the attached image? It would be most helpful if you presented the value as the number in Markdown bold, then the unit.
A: **100** mA
